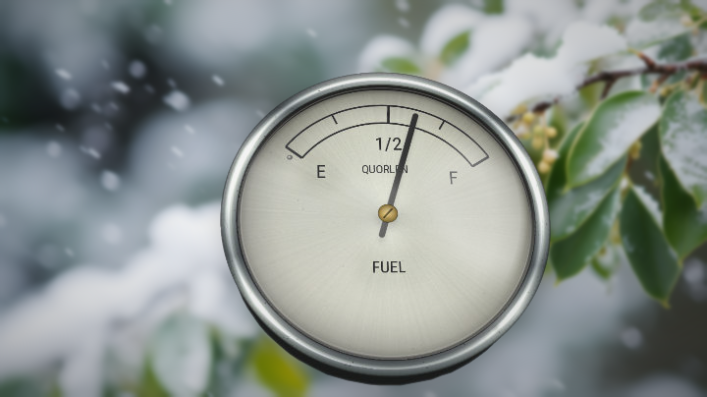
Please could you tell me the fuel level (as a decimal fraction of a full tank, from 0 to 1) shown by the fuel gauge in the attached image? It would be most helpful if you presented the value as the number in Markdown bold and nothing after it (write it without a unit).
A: **0.625**
